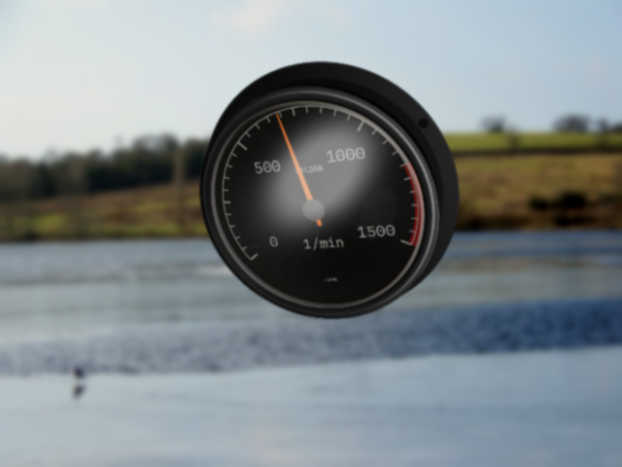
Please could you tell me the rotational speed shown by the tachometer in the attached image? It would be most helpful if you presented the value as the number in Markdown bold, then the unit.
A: **700** rpm
